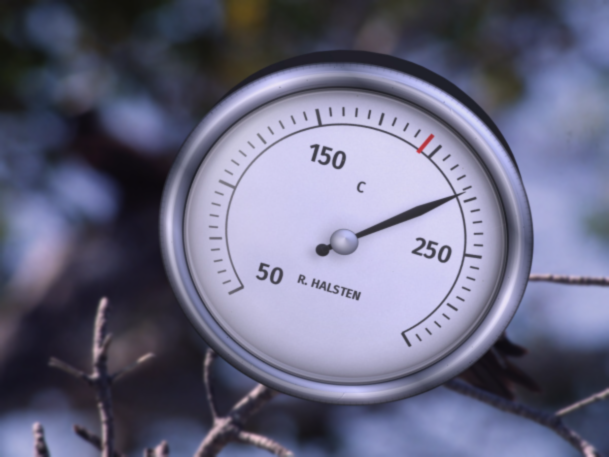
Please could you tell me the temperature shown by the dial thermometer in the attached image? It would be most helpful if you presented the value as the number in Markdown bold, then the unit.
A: **220** °C
